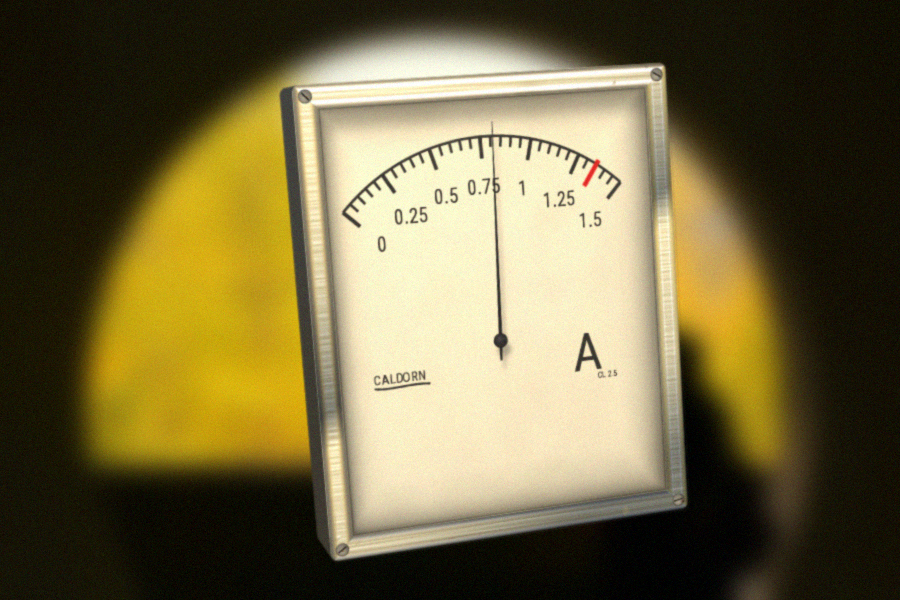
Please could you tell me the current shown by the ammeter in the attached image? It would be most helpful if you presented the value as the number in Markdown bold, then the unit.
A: **0.8** A
